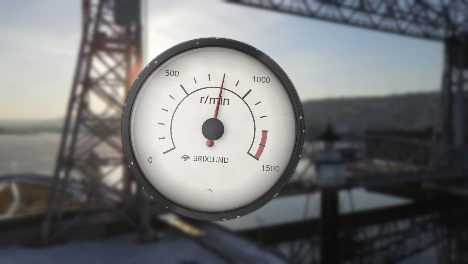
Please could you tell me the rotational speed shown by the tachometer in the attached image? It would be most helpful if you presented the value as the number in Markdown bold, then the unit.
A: **800** rpm
